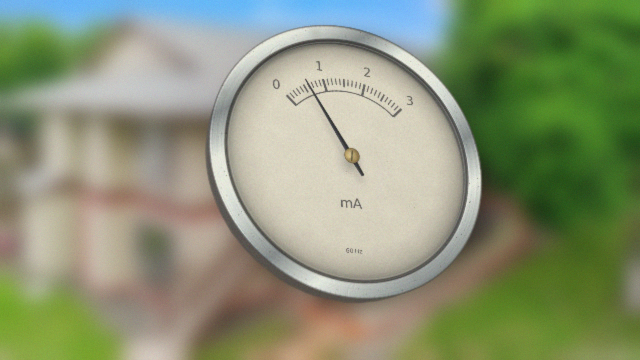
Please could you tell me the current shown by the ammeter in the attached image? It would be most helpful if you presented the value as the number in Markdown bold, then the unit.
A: **0.5** mA
